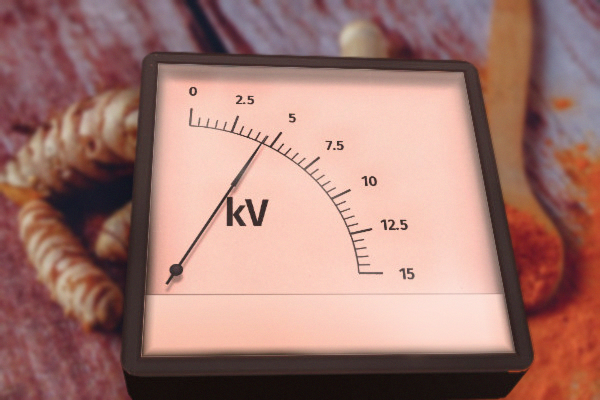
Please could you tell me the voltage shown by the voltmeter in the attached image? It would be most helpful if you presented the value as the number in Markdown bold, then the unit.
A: **4.5** kV
